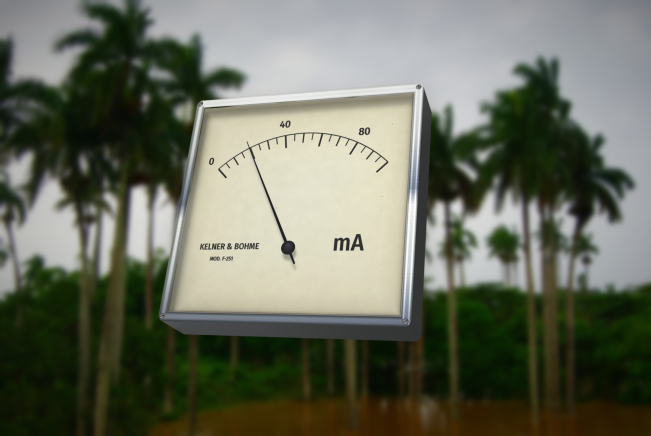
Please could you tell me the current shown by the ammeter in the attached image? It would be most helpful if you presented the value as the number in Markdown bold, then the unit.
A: **20** mA
